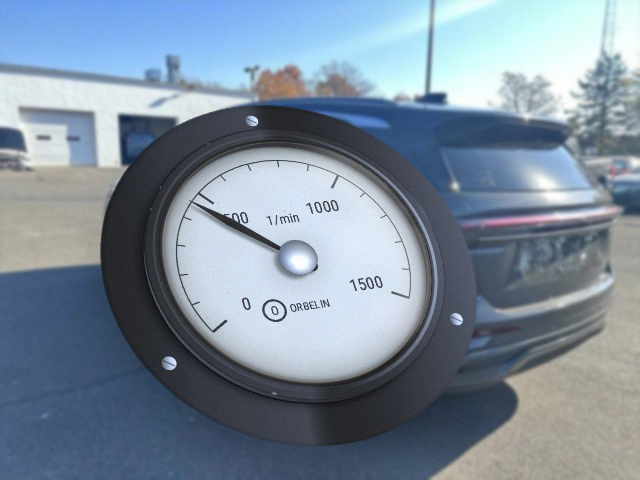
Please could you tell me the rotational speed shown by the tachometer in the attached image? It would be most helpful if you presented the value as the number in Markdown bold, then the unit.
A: **450** rpm
